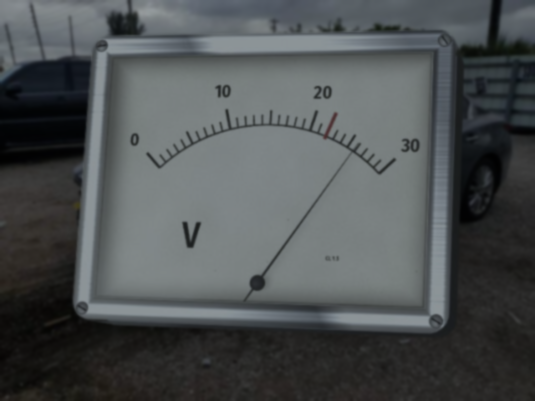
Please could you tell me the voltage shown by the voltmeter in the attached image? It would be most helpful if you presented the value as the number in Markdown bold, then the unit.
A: **26** V
